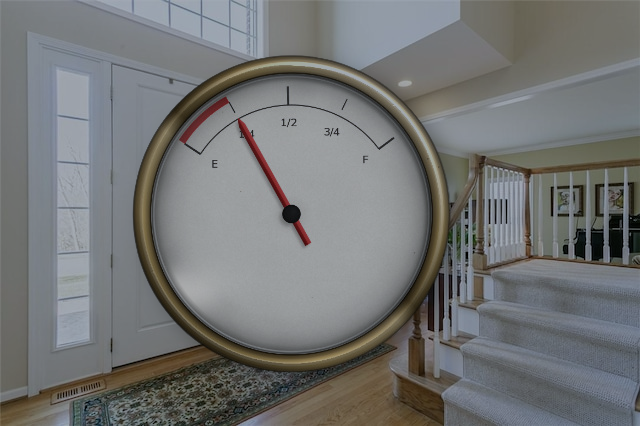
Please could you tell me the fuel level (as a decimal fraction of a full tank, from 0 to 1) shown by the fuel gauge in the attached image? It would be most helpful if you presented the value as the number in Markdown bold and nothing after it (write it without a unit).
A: **0.25**
